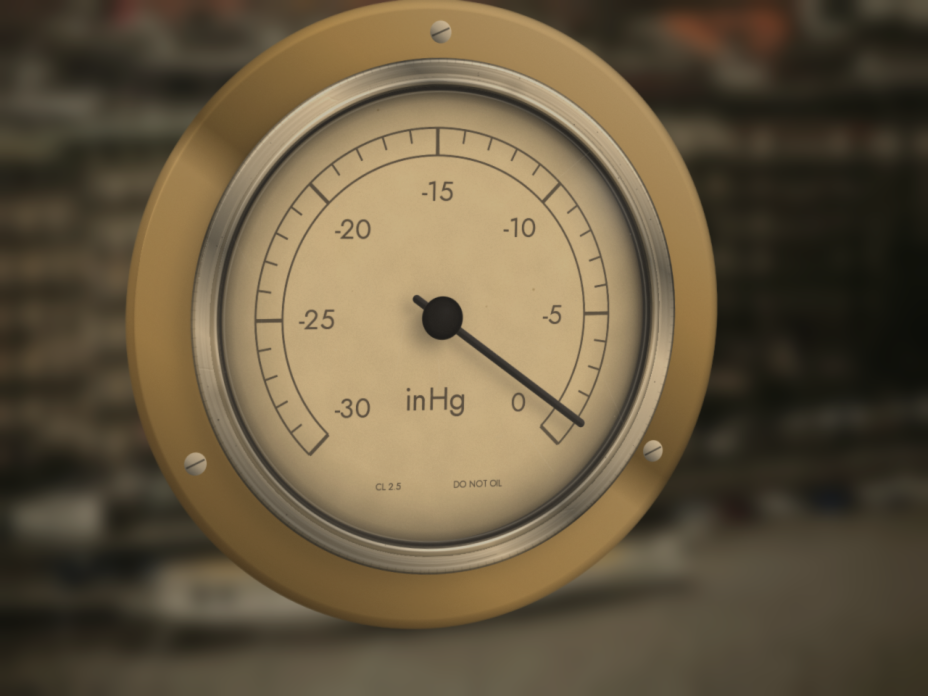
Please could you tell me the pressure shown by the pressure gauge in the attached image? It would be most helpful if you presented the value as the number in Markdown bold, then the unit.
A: **-1** inHg
